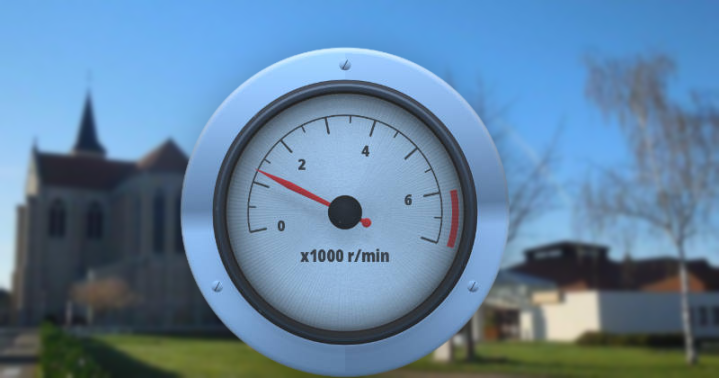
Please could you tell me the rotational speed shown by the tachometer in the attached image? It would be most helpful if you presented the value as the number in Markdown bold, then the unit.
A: **1250** rpm
